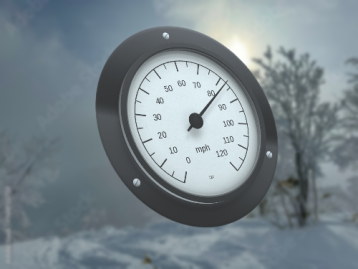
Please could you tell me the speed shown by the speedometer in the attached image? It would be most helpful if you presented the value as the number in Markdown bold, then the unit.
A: **82.5** mph
